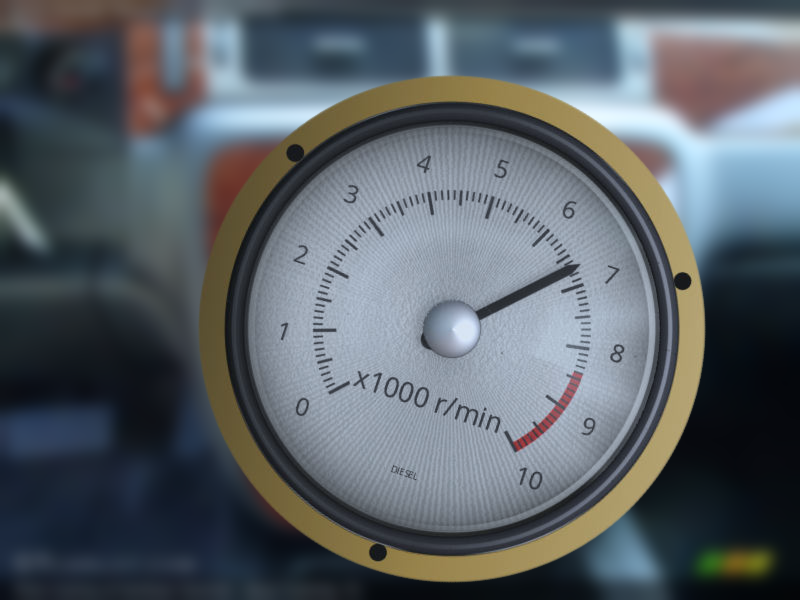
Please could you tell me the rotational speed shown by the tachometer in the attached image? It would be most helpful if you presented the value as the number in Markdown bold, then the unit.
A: **6700** rpm
